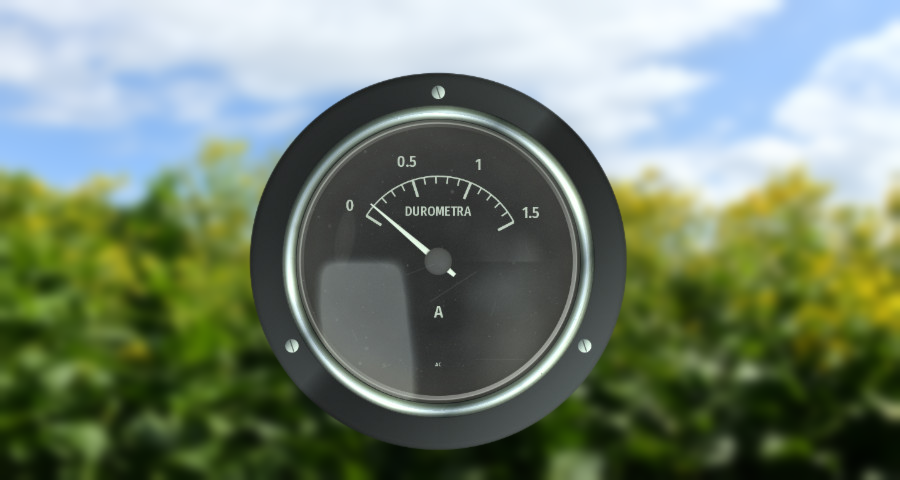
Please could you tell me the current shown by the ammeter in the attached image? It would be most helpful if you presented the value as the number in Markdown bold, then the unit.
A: **0.1** A
